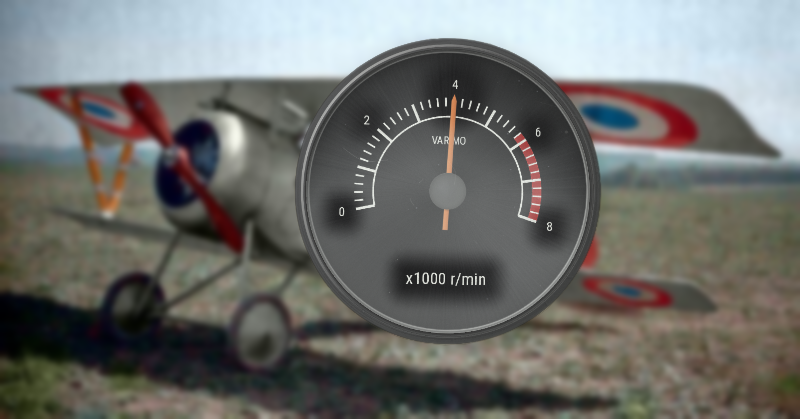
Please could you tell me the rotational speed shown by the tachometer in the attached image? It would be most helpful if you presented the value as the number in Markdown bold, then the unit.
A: **4000** rpm
